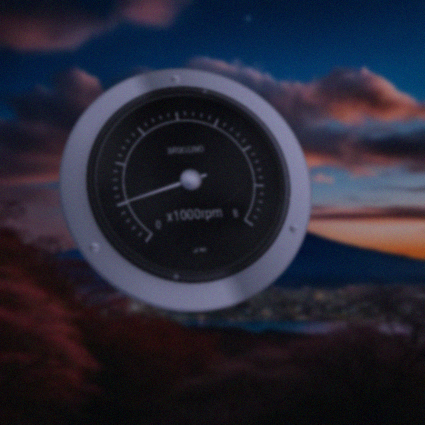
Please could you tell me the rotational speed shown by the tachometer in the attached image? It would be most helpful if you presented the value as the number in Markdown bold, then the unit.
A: **1000** rpm
